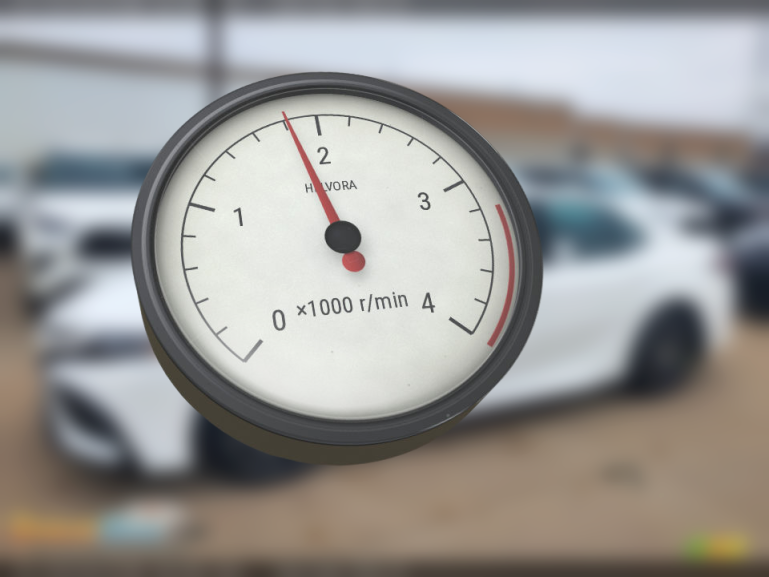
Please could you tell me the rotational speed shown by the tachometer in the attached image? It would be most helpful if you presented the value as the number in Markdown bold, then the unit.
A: **1800** rpm
